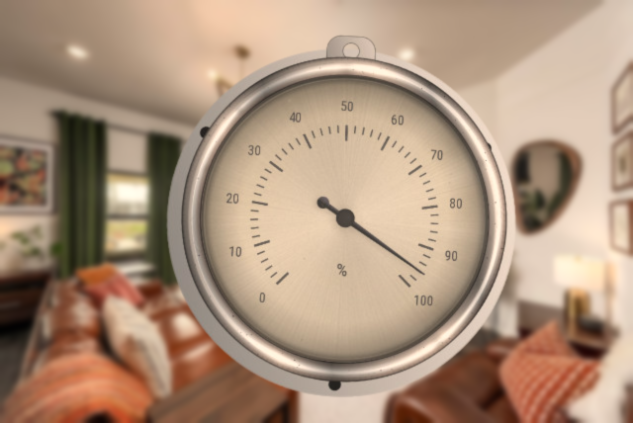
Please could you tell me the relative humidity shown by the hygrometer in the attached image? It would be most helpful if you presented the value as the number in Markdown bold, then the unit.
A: **96** %
